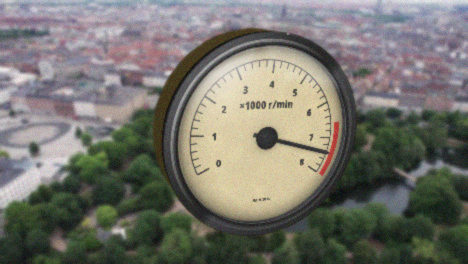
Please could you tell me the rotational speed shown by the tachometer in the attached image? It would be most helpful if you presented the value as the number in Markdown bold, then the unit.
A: **7400** rpm
